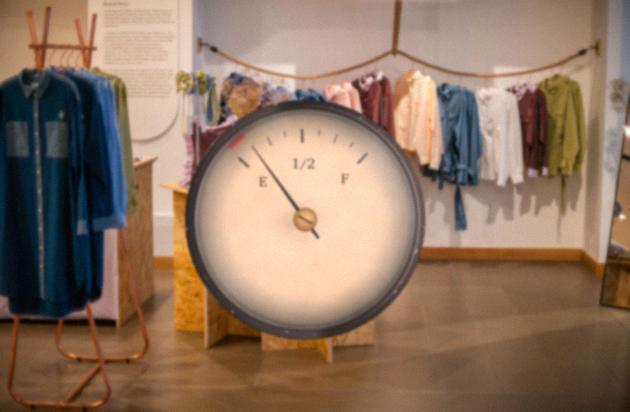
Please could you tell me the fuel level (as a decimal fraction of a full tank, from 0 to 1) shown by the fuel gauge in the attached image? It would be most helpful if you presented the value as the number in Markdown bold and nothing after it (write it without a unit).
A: **0.125**
